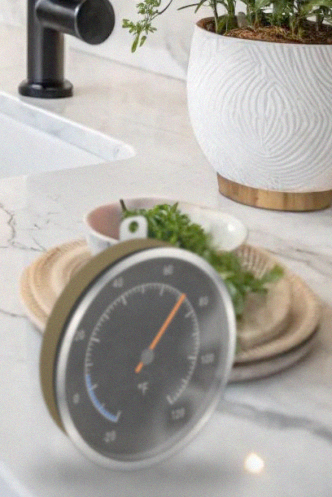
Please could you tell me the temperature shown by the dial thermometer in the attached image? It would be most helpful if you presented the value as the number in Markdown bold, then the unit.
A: **70** °F
